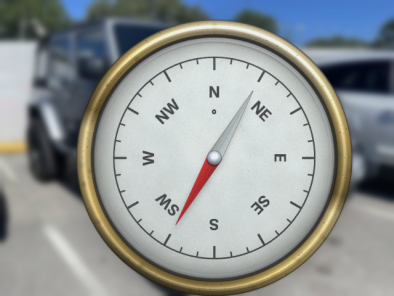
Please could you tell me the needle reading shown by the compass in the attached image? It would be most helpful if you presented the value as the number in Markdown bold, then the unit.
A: **210** °
